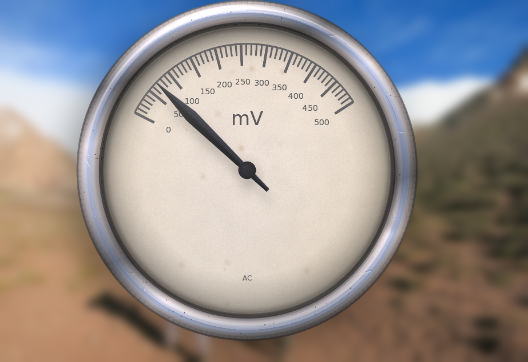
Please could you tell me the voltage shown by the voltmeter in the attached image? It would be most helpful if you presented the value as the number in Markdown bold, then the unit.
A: **70** mV
